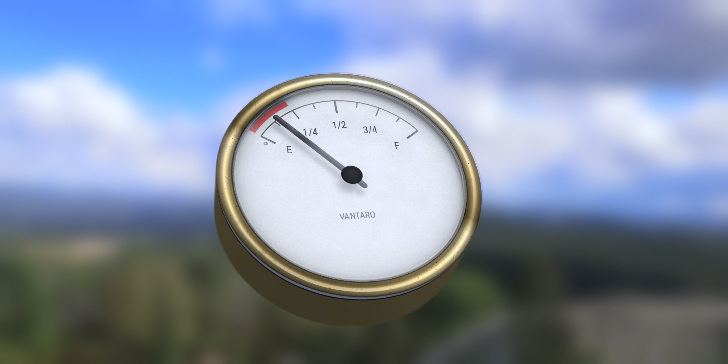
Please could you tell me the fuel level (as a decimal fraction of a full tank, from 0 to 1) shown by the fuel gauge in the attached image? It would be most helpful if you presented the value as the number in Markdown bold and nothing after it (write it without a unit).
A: **0.125**
